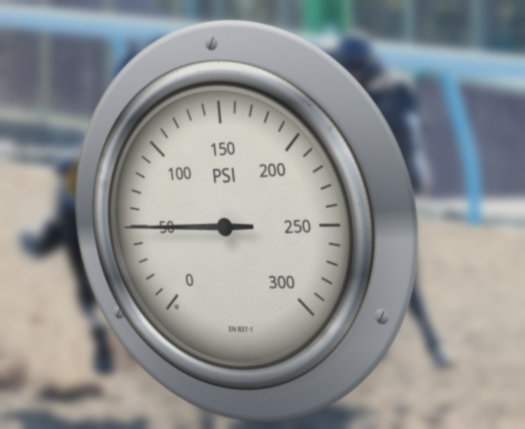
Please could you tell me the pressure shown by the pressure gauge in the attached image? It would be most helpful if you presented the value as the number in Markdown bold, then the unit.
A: **50** psi
